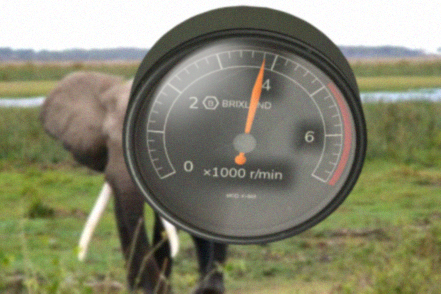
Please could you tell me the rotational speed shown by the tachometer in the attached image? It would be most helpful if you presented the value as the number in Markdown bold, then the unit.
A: **3800** rpm
